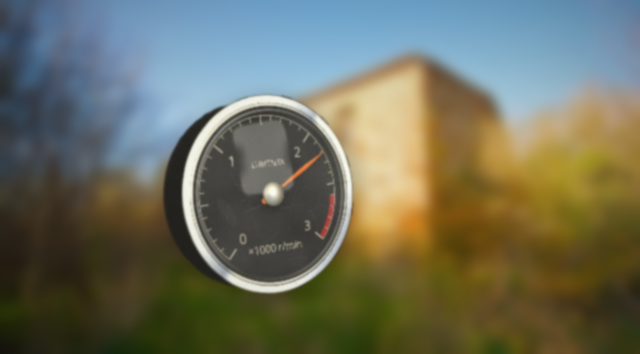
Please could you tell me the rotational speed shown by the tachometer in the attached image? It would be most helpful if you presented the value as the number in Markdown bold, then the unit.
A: **2200** rpm
